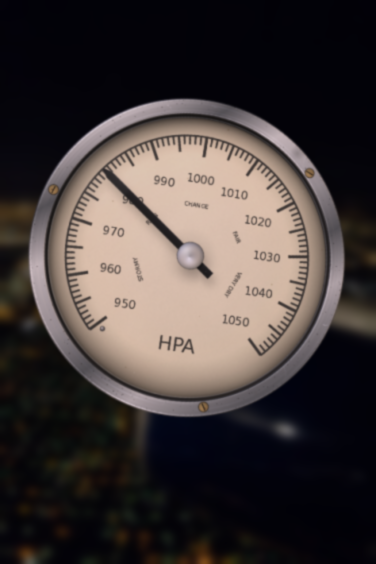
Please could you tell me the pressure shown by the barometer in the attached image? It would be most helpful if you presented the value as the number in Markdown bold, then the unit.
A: **980** hPa
